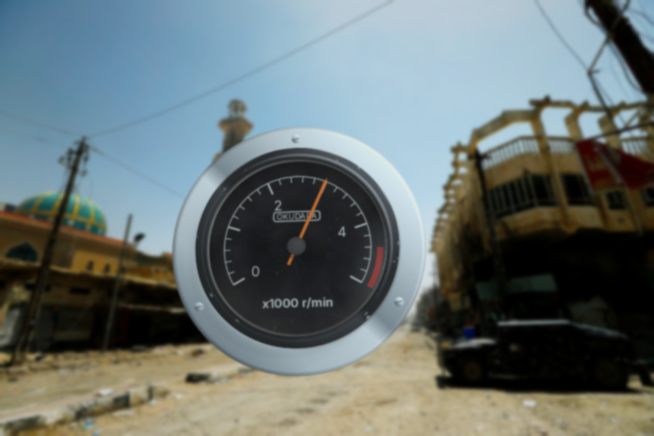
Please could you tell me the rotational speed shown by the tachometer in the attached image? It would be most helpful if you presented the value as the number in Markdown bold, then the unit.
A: **3000** rpm
